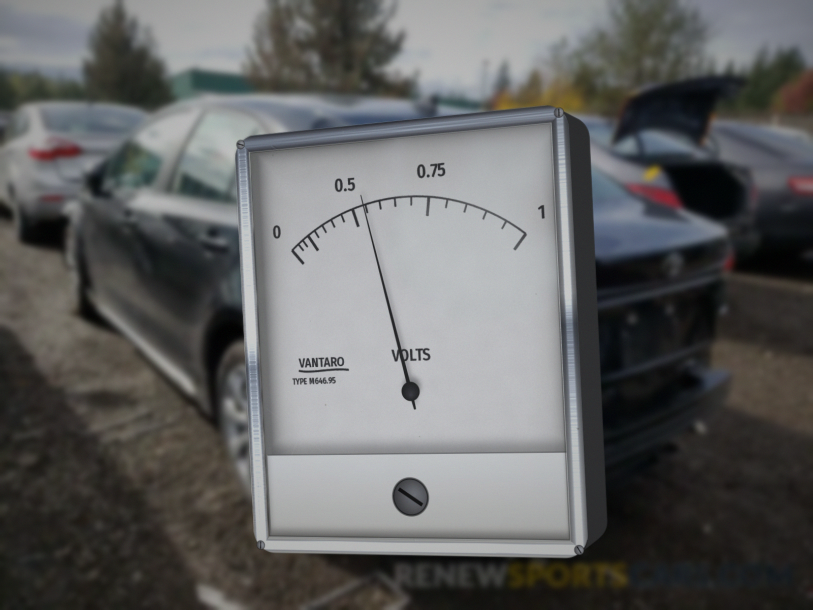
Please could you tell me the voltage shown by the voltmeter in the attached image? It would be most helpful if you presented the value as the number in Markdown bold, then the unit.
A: **0.55** V
